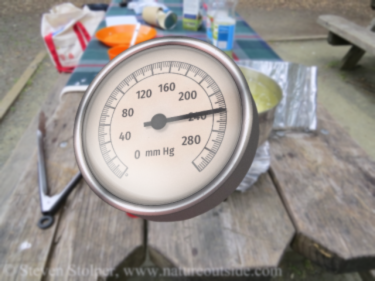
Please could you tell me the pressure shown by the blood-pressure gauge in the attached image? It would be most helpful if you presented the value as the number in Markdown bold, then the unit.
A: **240** mmHg
